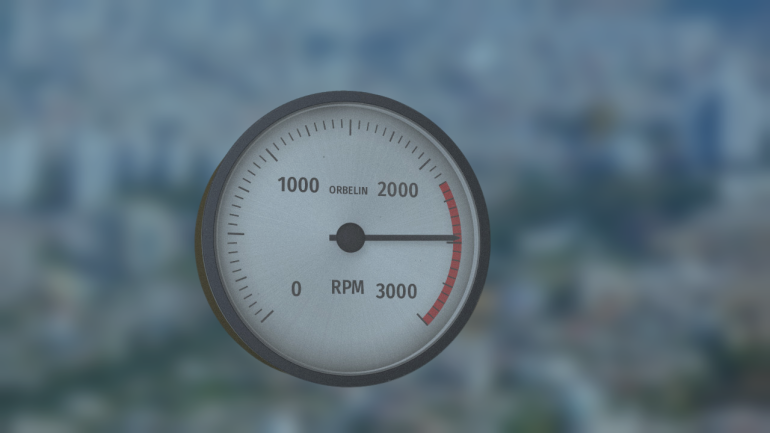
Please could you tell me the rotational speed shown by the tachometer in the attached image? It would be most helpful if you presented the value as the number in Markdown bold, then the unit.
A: **2475** rpm
